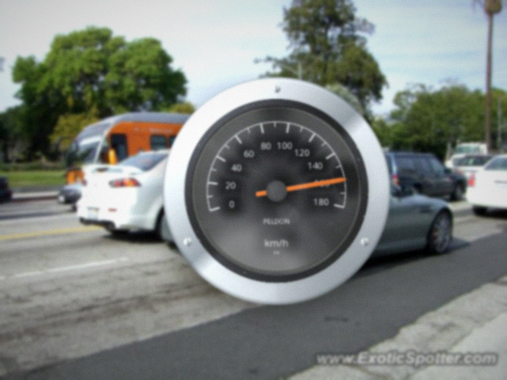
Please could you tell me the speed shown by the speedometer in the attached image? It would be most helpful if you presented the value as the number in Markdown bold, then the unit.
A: **160** km/h
